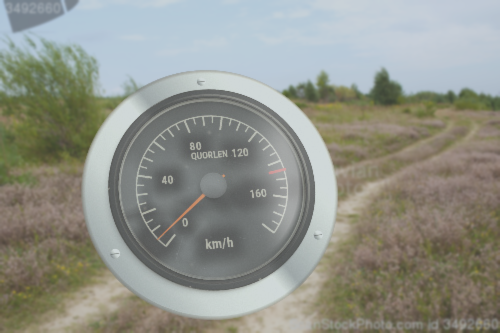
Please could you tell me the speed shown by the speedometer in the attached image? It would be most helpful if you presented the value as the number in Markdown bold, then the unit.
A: **5** km/h
